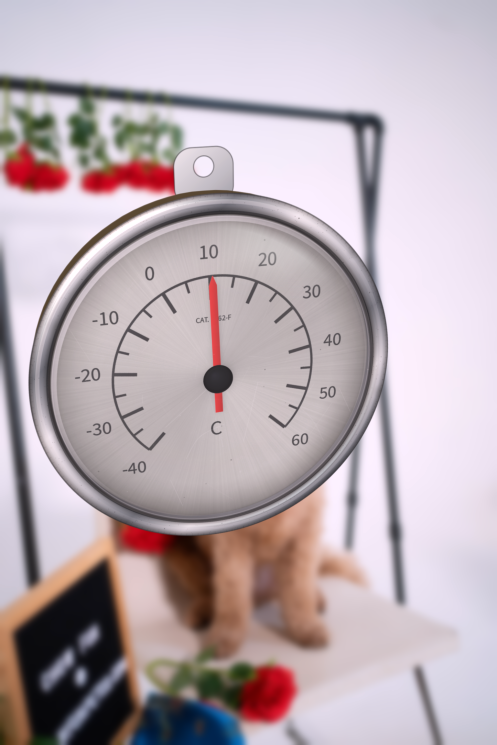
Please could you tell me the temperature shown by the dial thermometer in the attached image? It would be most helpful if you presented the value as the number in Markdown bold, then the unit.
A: **10** °C
